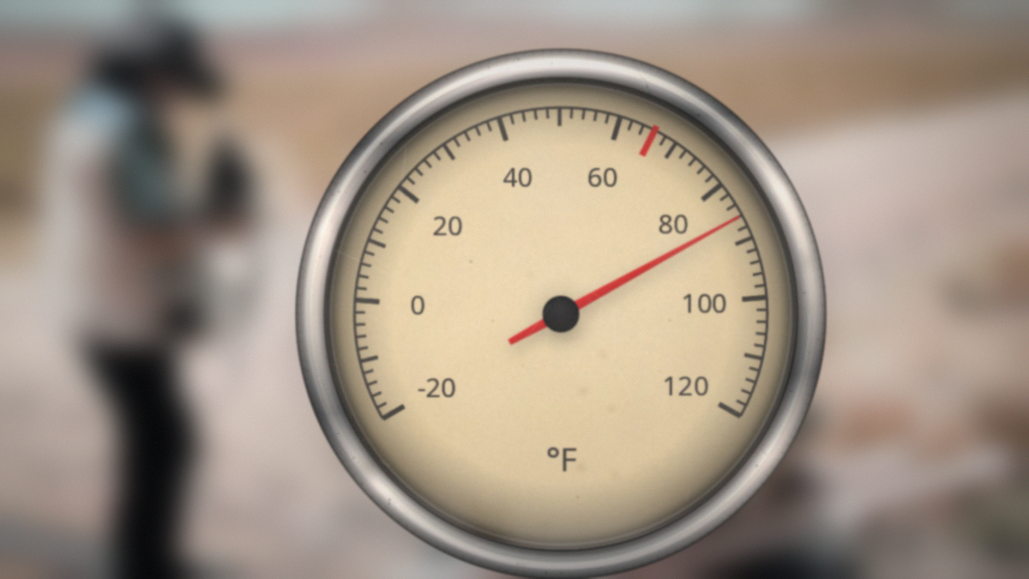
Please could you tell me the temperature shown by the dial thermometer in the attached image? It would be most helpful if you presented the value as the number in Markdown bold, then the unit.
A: **86** °F
